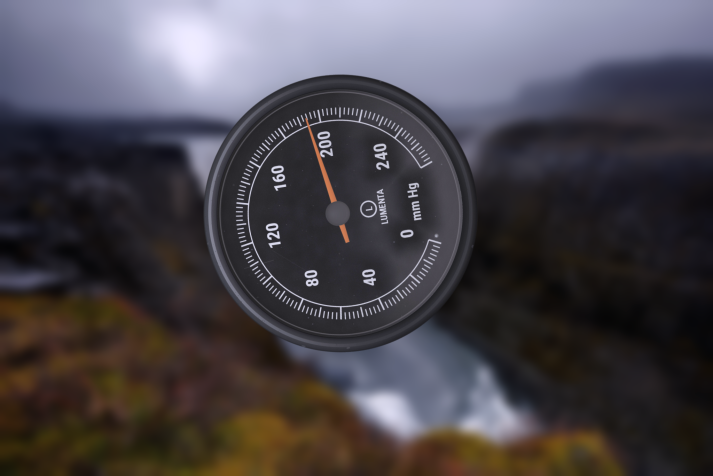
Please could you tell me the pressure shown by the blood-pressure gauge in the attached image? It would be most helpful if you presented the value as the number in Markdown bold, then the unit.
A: **194** mmHg
